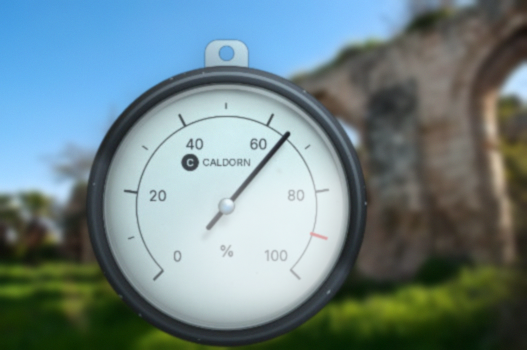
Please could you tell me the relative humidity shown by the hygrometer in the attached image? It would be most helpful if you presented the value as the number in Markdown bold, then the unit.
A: **65** %
